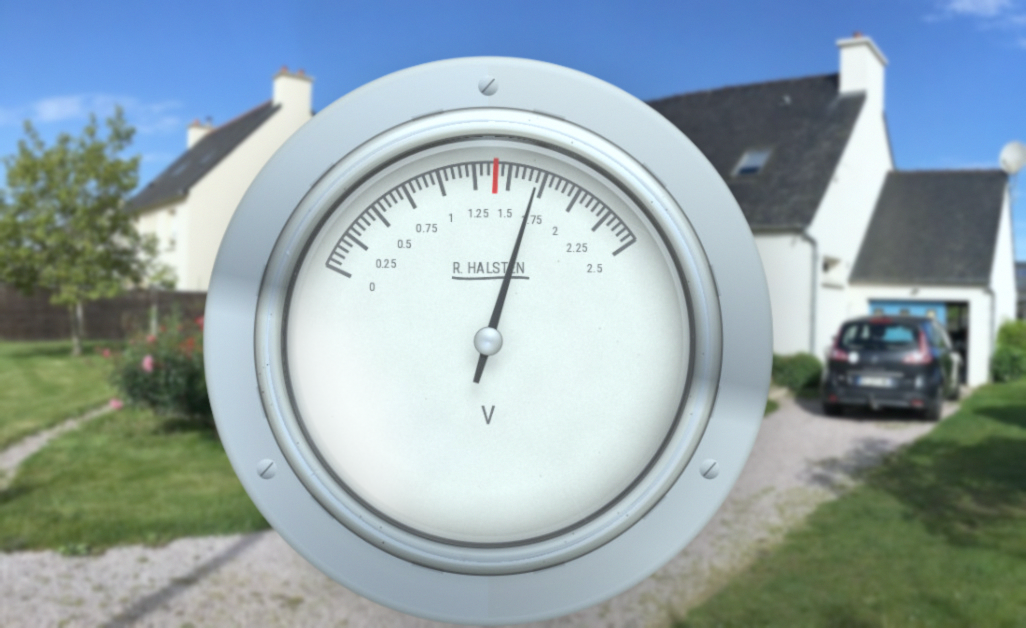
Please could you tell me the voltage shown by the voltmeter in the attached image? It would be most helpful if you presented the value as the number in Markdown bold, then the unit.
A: **1.7** V
